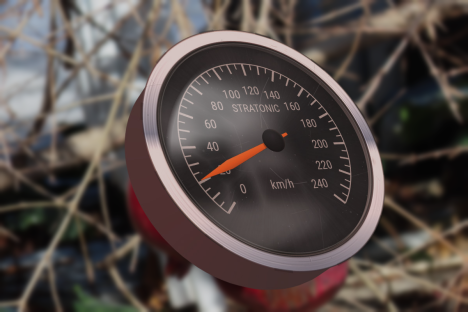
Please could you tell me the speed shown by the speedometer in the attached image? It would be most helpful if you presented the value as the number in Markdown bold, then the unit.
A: **20** km/h
